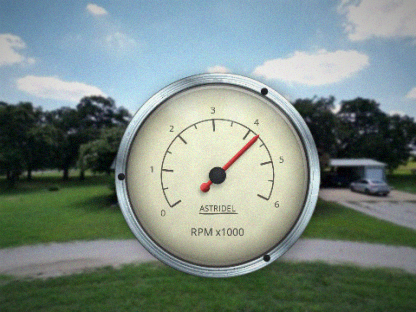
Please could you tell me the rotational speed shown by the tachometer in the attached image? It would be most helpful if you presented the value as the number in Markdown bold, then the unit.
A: **4250** rpm
